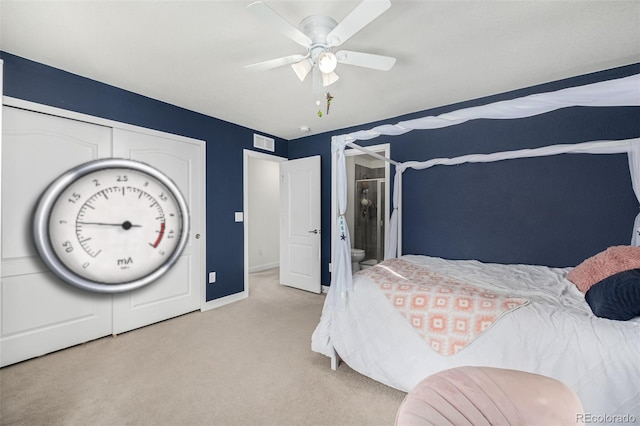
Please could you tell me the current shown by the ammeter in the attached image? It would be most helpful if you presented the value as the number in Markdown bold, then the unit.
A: **1** mA
